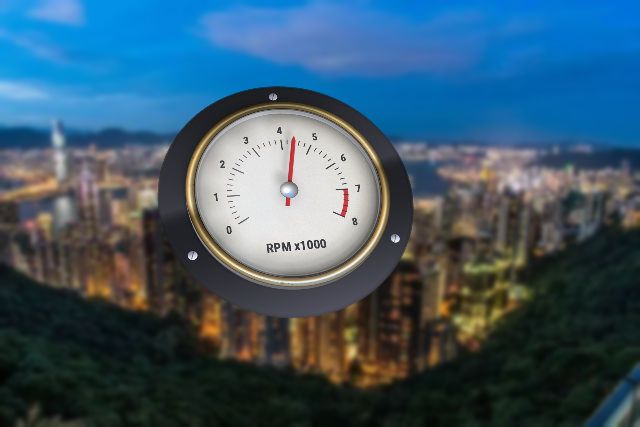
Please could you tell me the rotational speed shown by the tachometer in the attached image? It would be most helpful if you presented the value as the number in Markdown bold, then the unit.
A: **4400** rpm
